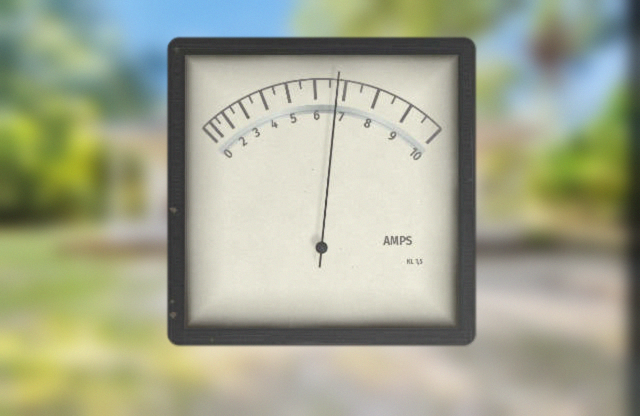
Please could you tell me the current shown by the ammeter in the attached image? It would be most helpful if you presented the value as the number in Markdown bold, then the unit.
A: **6.75** A
